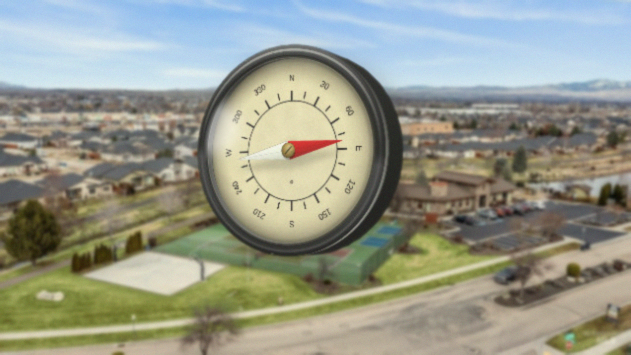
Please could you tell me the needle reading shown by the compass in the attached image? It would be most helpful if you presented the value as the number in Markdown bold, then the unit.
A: **82.5** °
